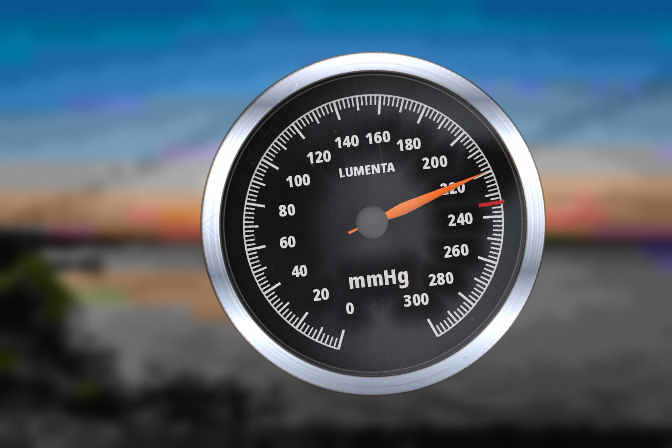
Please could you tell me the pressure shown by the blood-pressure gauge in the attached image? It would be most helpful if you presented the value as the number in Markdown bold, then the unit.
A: **220** mmHg
